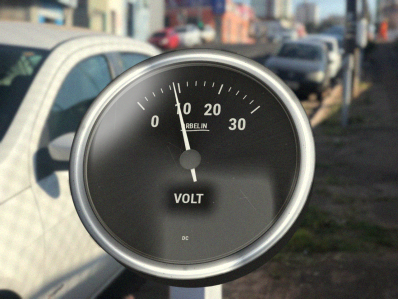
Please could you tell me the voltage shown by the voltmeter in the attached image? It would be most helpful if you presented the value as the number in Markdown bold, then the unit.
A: **9** V
